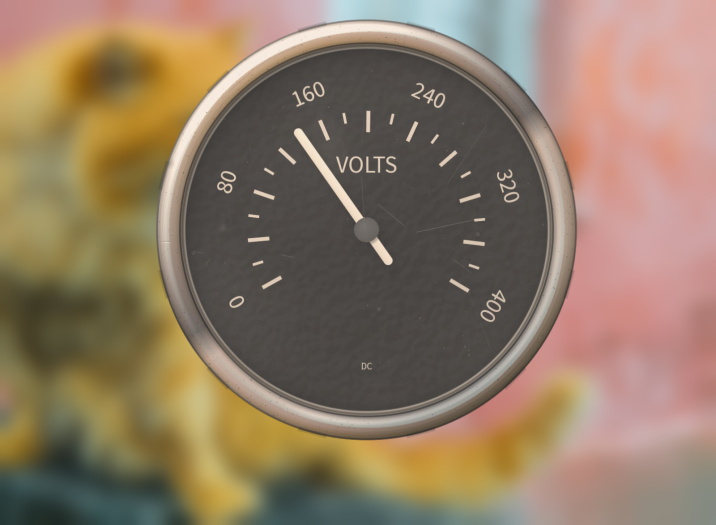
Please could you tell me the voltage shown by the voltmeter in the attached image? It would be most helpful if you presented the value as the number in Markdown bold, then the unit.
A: **140** V
